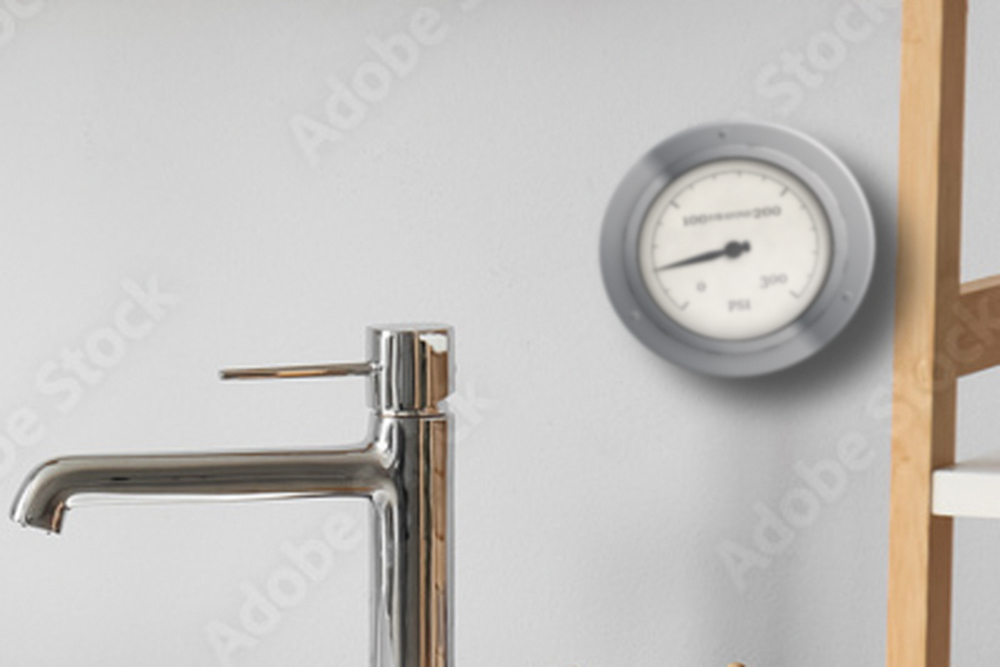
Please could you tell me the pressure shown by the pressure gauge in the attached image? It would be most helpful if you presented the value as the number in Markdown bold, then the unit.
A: **40** psi
